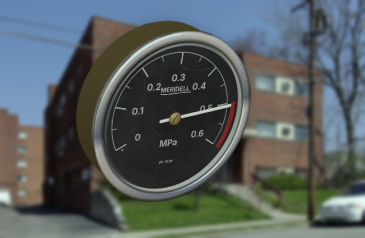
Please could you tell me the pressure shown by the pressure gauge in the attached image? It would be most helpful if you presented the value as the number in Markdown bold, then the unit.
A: **0.5** MPa
